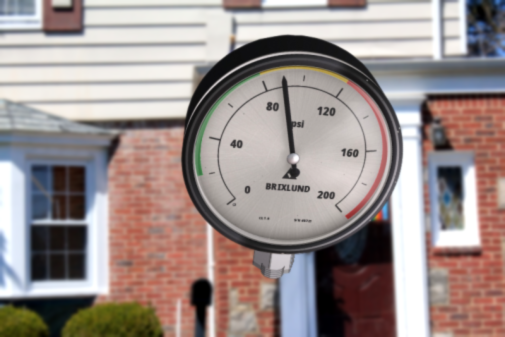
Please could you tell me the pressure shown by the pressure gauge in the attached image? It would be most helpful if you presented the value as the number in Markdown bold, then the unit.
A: **90** psi
